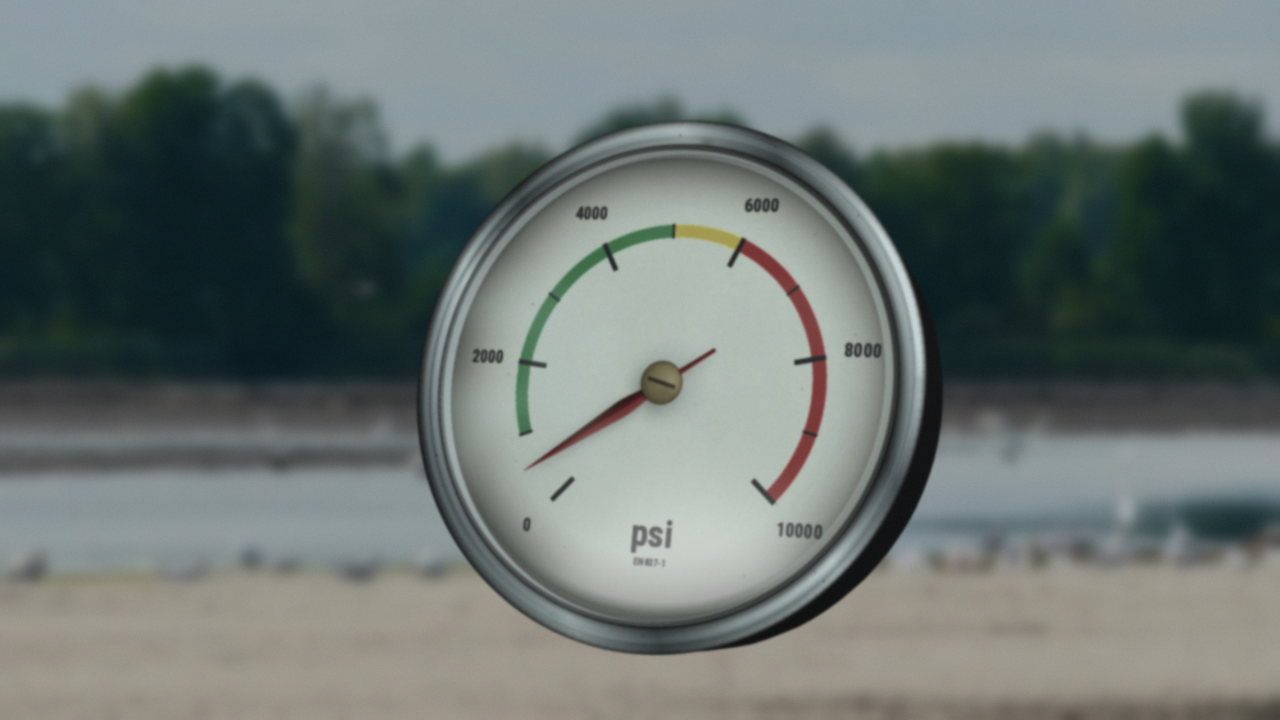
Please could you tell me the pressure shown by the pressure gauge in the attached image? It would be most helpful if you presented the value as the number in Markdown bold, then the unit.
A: **500** psi
